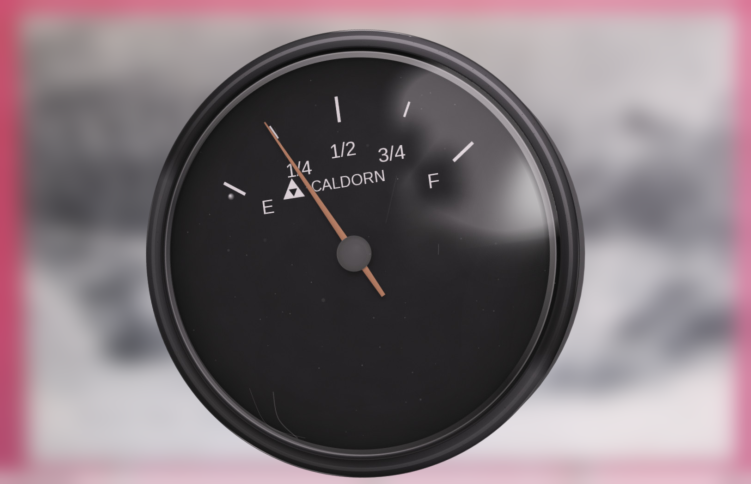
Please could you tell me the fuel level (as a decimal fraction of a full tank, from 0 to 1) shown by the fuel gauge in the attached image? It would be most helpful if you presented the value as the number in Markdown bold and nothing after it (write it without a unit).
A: **0.25**
